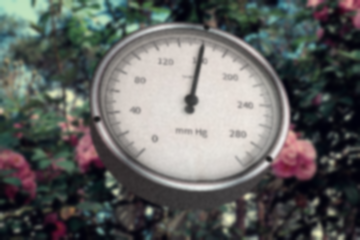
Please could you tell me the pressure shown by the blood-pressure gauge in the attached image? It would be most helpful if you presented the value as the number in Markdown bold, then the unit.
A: **160** mmHg
